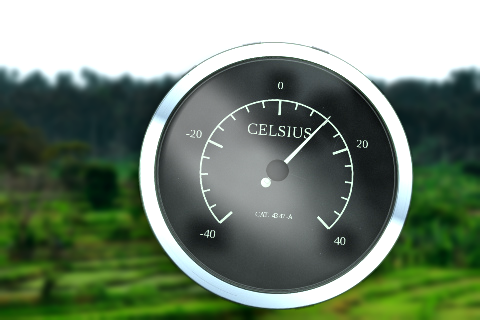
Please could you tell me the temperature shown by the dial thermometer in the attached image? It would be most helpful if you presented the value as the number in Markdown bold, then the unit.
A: **12** °C
